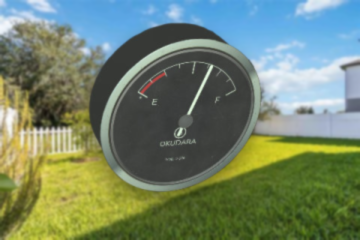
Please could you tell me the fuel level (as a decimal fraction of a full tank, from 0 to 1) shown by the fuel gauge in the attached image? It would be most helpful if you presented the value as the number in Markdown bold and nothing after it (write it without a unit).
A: **0.625**
